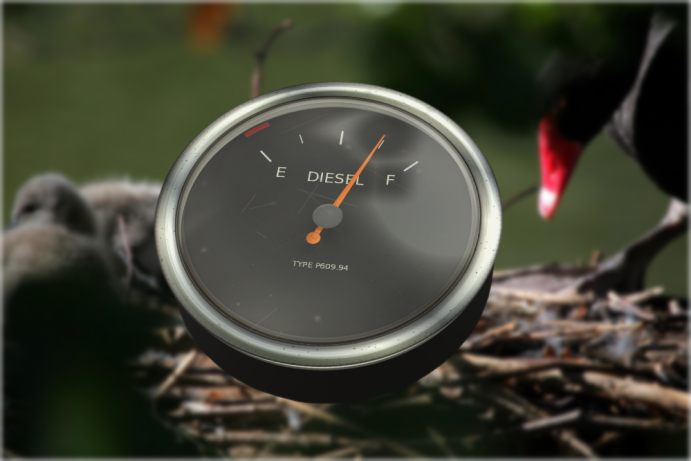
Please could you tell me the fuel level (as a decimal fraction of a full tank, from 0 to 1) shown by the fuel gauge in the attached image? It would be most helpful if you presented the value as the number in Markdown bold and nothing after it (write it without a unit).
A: **0.75**
